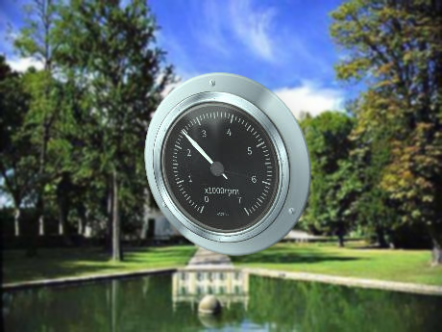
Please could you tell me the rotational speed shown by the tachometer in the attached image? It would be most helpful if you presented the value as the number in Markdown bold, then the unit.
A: **2500** rpm
